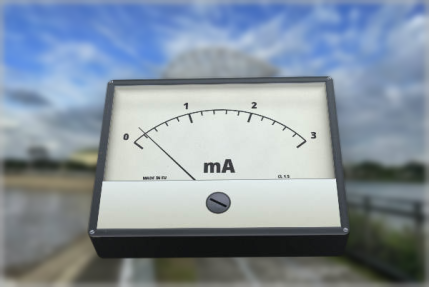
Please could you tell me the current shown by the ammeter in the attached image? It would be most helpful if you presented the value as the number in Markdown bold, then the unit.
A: **0.2** mA
